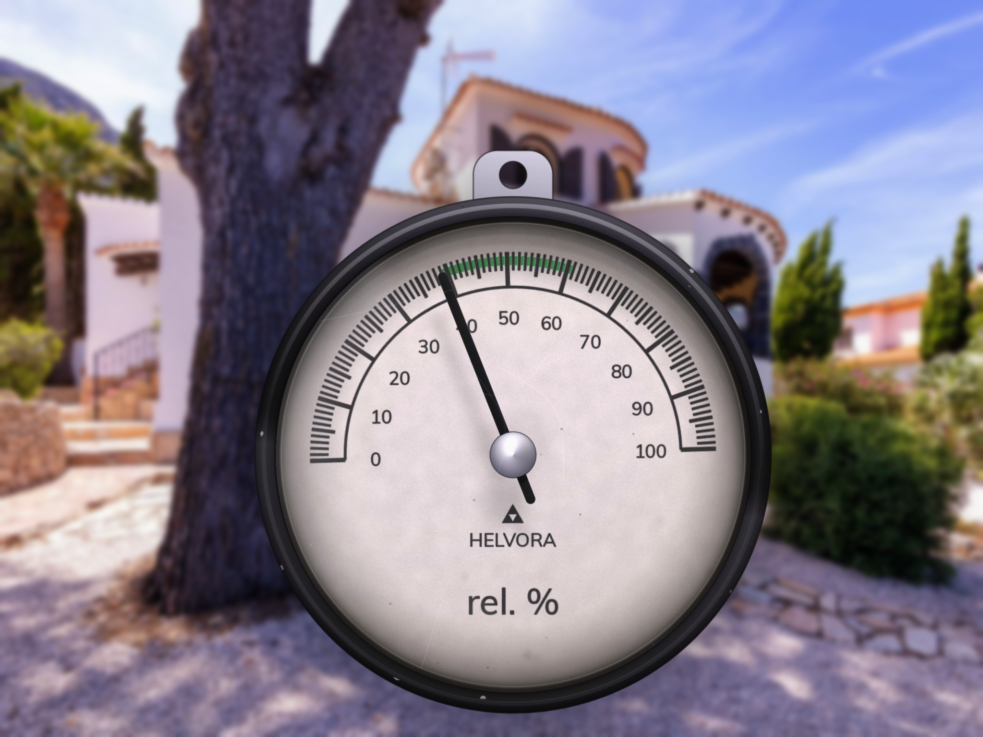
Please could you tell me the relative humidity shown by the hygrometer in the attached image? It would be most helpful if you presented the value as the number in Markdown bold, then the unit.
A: **39** %
